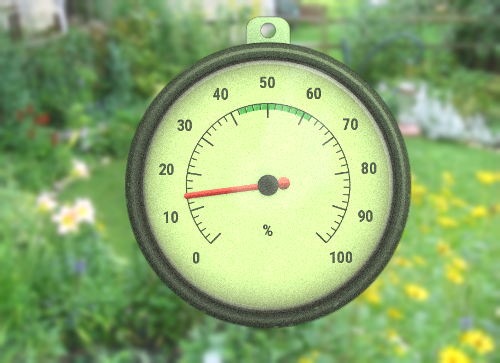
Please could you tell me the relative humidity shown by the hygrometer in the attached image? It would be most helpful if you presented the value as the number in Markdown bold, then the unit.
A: **14** %
